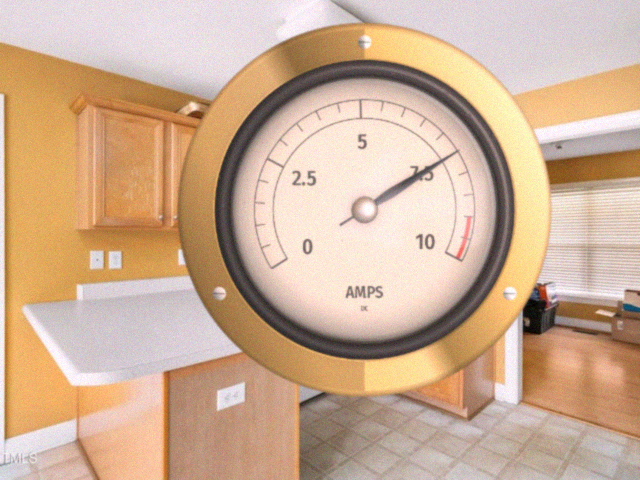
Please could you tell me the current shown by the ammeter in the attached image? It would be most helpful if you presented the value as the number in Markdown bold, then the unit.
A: **7.5** A
